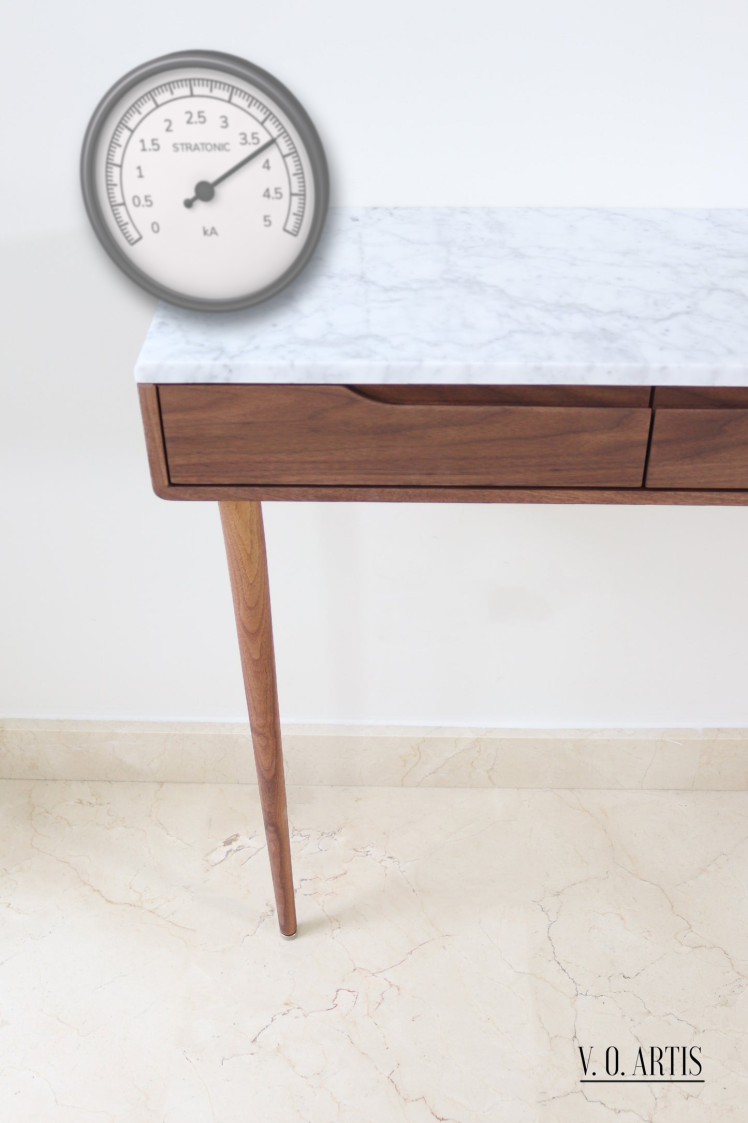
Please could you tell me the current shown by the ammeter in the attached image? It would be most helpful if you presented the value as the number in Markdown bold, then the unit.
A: **3.75** kA
